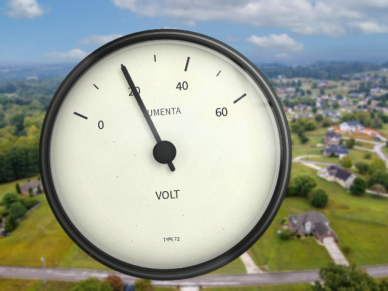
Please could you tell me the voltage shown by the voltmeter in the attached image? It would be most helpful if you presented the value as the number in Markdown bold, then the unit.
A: **20** V
